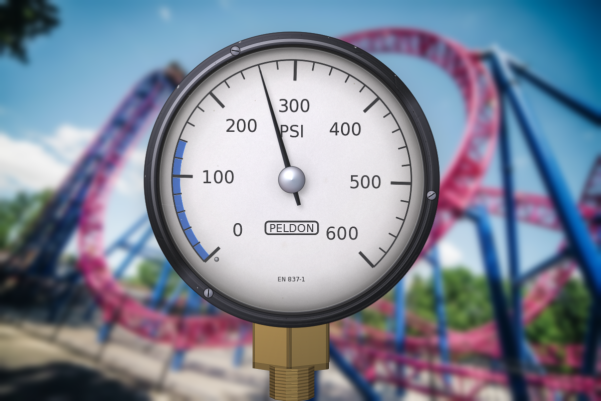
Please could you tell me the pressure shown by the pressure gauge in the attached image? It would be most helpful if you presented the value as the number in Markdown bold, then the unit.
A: **260** psi
